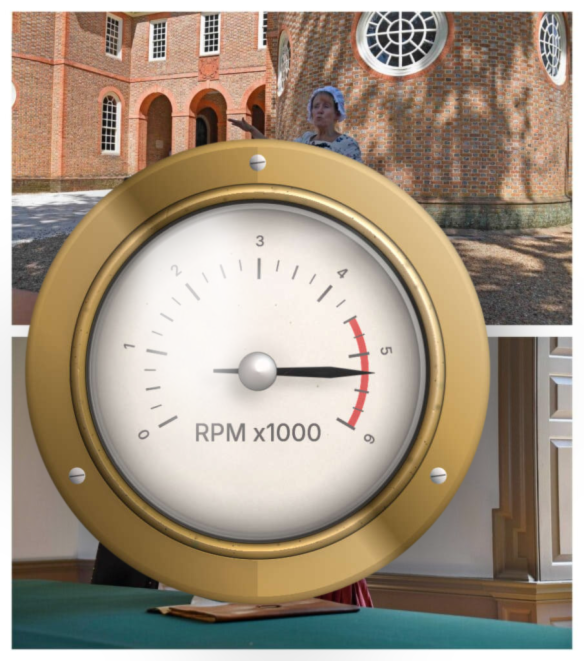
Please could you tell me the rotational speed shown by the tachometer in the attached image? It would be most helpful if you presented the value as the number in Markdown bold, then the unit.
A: **5250** rpm
